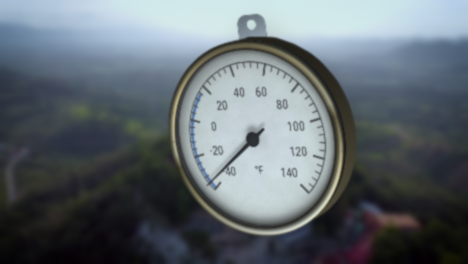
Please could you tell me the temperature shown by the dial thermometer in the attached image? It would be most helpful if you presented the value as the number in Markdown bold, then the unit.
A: **-36** °F
